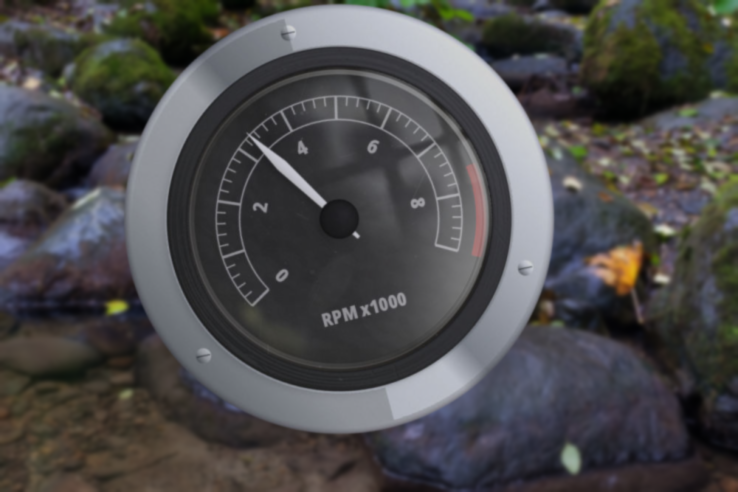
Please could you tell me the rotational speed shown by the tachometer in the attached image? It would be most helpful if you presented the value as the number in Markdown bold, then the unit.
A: **3300** rpm
